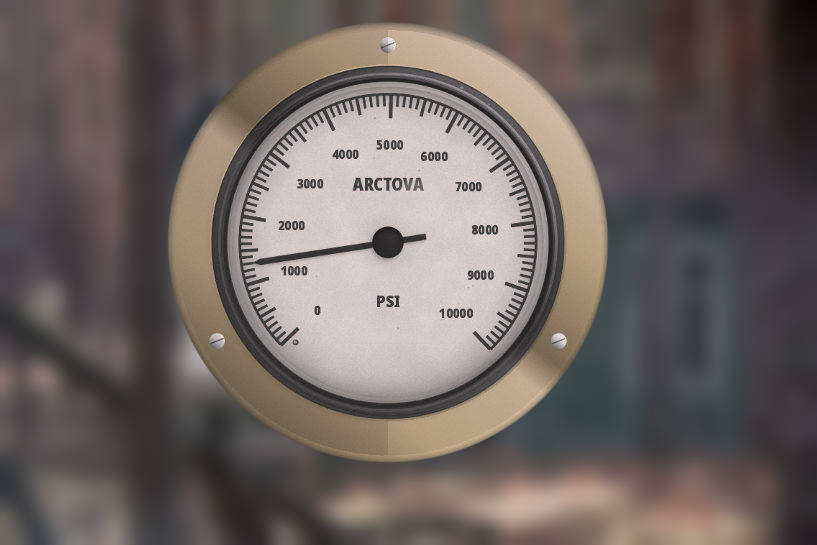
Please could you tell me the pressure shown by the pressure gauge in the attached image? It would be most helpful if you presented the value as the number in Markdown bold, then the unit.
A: **1300** psi
